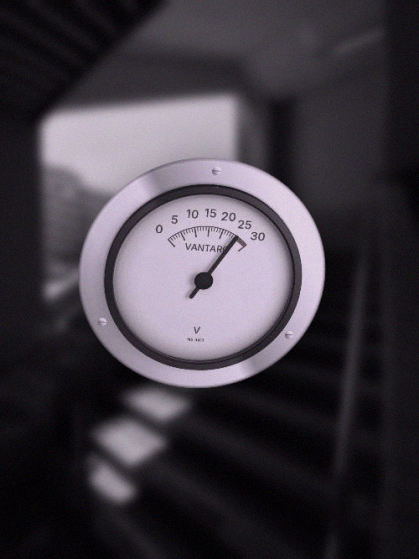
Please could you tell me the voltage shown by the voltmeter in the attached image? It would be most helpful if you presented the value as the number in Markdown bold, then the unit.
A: **25** V
